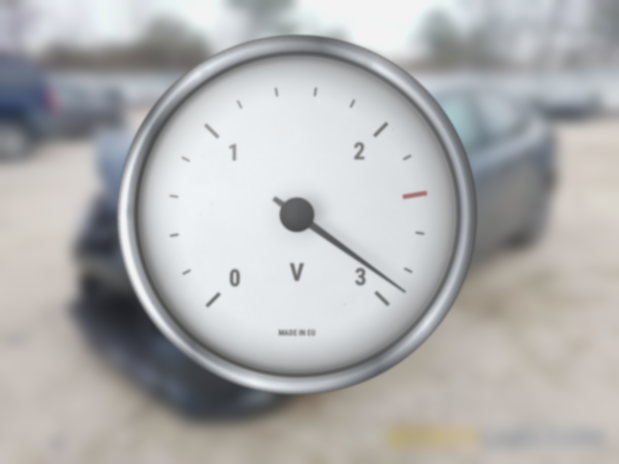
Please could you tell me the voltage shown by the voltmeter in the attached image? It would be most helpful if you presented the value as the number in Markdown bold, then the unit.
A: **2.9** V
